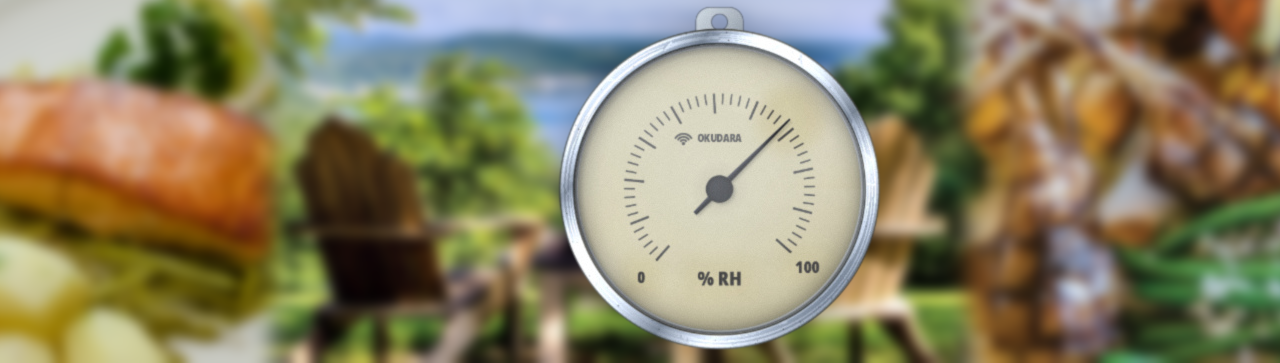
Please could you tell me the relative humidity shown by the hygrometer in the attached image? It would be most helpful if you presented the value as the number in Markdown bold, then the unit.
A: **68** %
